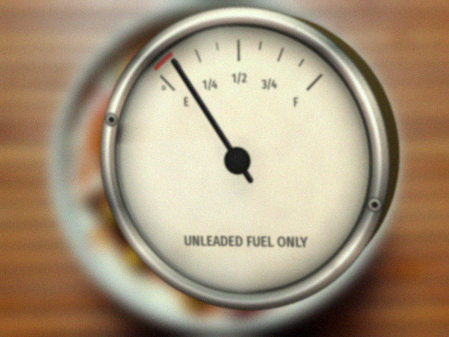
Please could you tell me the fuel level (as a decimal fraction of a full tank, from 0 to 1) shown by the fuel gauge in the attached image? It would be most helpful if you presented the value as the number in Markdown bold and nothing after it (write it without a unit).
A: **0.125**
